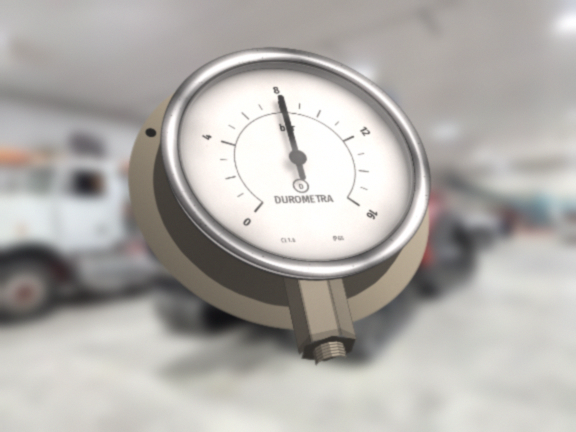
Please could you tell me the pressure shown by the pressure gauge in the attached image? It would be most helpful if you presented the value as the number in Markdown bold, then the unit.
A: **8** bar
